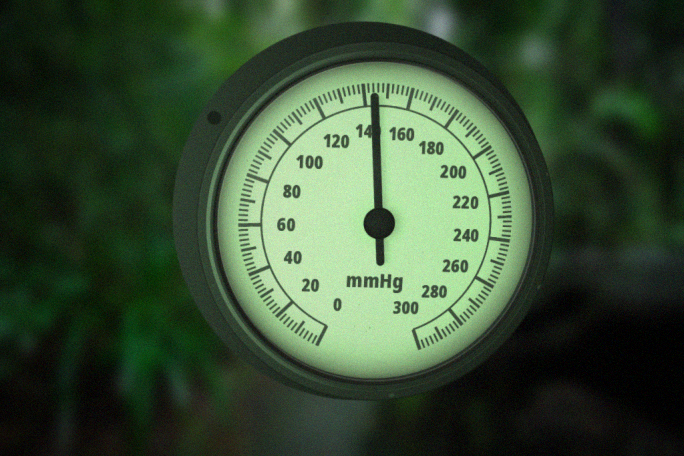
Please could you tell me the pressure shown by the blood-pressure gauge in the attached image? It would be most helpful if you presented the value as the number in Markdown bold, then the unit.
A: **144** mmHg
